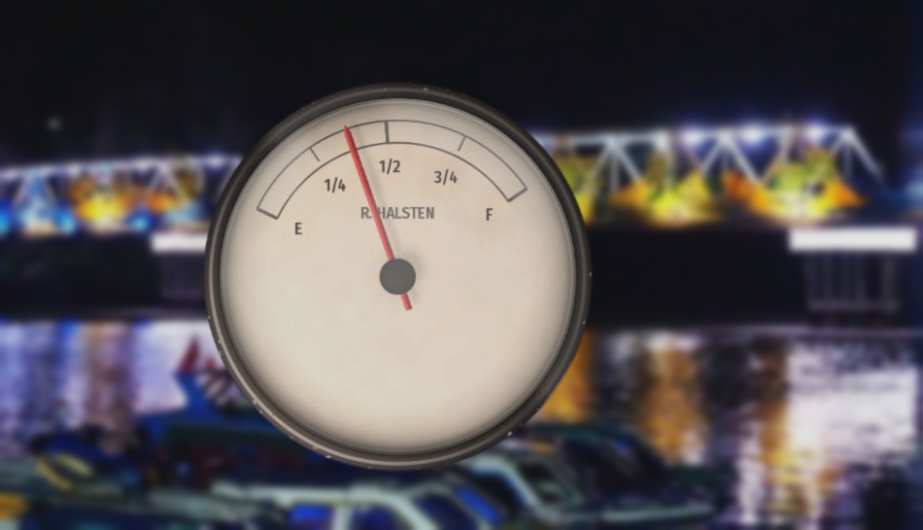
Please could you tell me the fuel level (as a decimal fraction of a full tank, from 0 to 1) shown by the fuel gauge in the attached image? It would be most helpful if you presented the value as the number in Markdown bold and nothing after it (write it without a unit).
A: **0.375**
